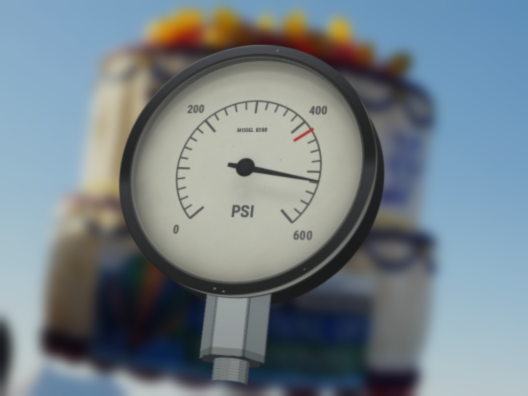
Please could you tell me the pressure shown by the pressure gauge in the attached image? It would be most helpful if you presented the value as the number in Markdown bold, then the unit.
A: **520** psi
